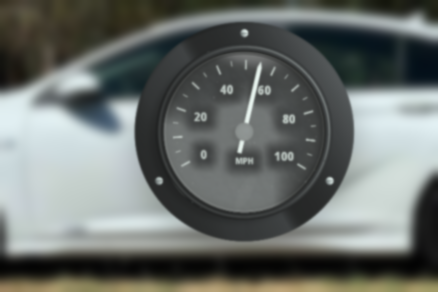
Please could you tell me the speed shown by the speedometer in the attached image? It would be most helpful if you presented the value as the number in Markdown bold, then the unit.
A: **55** mph
